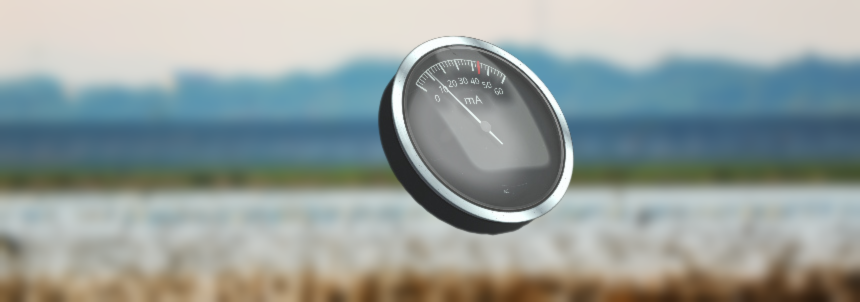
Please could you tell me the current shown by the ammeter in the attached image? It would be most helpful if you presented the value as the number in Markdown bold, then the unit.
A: **10** mA
